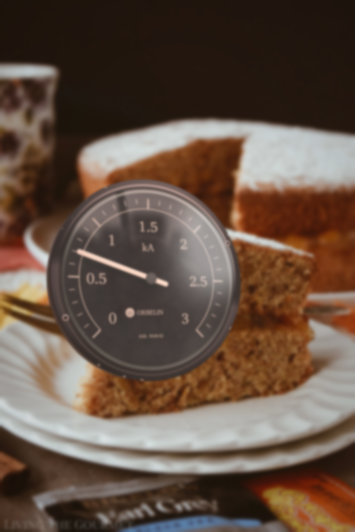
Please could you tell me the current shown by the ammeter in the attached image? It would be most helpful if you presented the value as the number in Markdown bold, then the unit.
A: **0.7** kA
